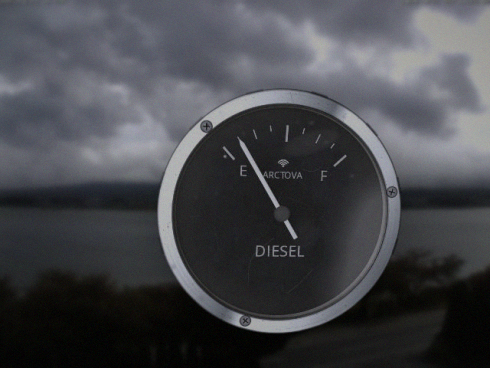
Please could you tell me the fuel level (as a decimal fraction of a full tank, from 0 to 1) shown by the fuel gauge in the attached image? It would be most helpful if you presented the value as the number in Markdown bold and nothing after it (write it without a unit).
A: **0.125**
